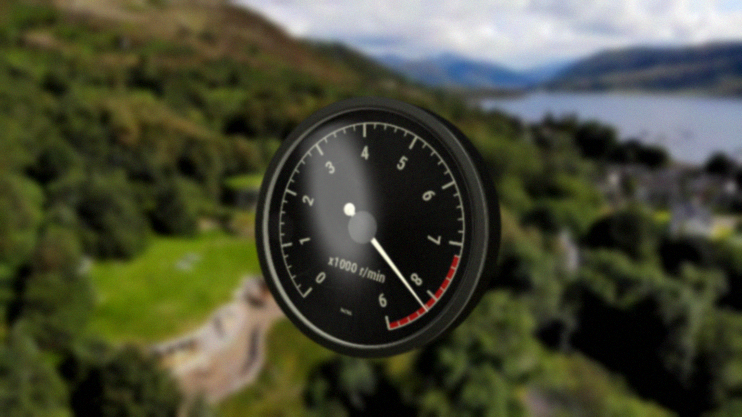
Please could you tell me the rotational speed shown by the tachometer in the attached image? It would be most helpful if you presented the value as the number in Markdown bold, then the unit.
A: **8200** rpm
